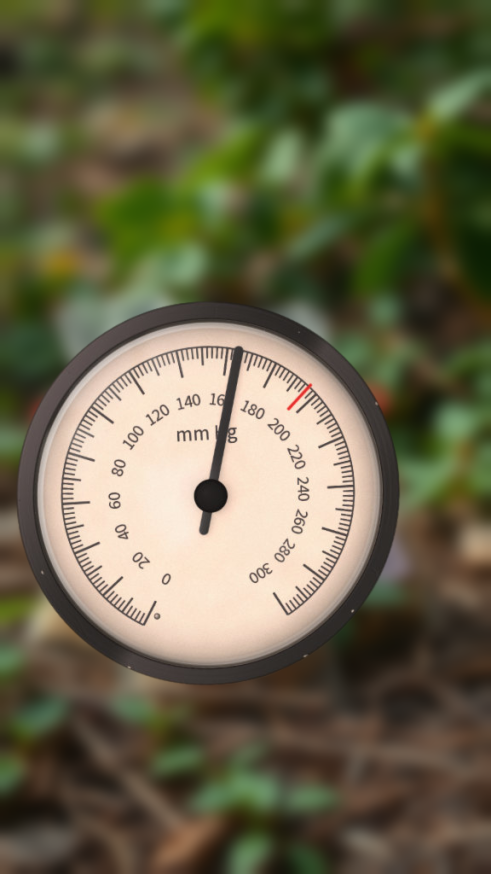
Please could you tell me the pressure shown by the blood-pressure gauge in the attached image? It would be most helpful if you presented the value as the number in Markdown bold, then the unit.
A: **164** mmHg
